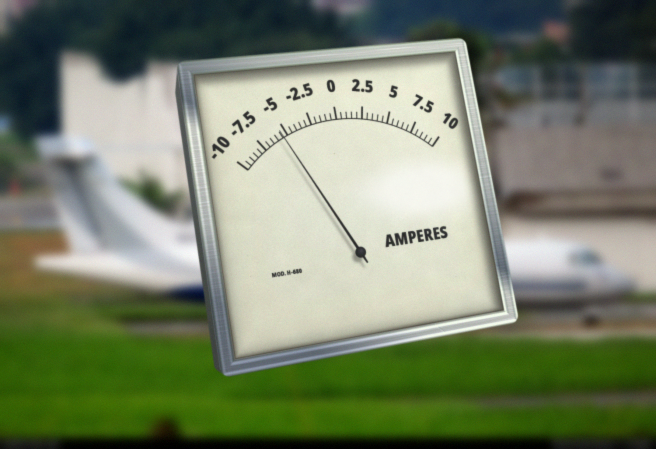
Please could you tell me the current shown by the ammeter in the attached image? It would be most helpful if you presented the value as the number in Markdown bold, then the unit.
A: **-5.5** A
